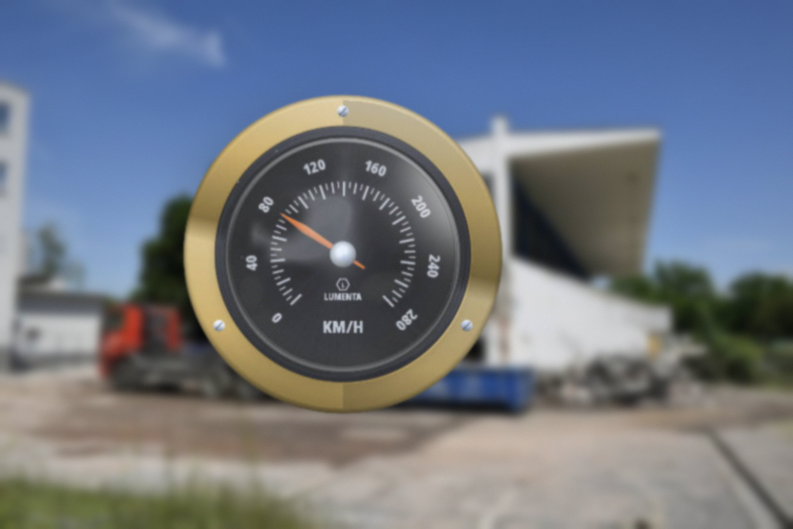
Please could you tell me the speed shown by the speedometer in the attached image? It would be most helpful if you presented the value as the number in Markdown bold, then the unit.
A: **80** km/h
